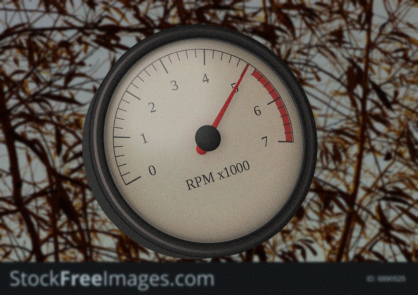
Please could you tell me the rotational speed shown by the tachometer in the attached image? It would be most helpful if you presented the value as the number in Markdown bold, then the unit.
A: **5000** rpm
